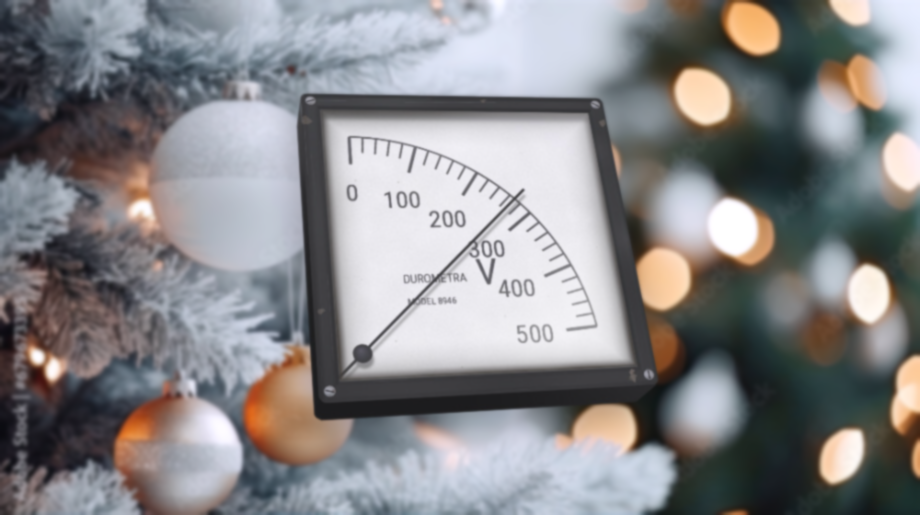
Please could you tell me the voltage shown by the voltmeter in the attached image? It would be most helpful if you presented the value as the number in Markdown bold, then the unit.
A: **270** V
